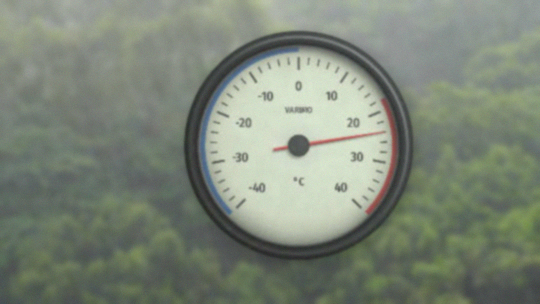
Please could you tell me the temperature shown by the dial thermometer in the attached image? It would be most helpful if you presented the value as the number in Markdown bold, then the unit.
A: **24** °C
